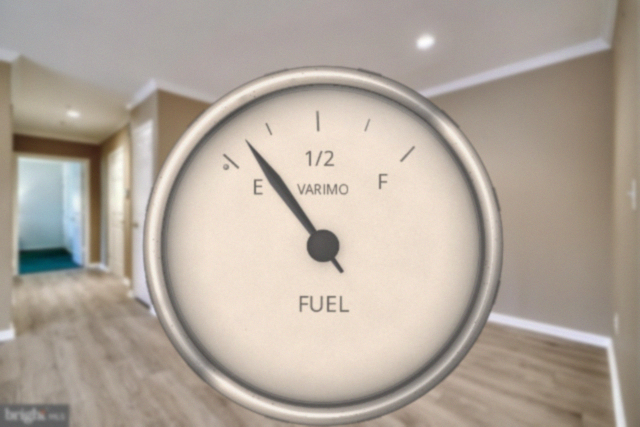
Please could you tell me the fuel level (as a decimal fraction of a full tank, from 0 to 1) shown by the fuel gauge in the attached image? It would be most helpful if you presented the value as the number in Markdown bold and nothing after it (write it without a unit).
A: **0.125**
